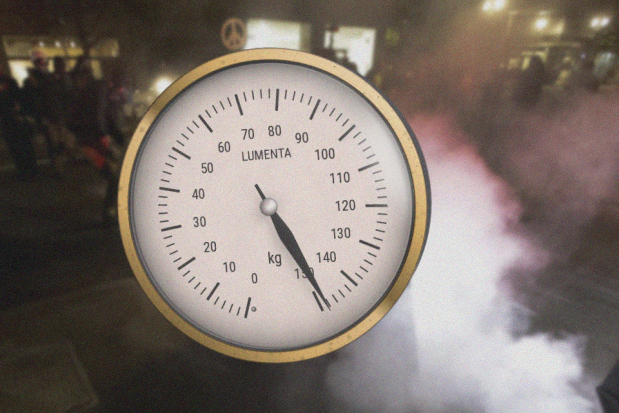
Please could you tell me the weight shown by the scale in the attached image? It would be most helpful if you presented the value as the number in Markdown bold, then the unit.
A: **148** kg
